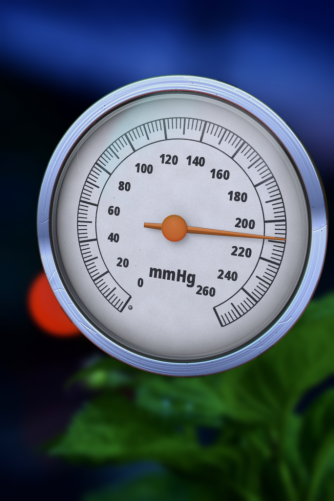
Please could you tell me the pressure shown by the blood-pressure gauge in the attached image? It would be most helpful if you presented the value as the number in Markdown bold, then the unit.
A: **208** mmHg
